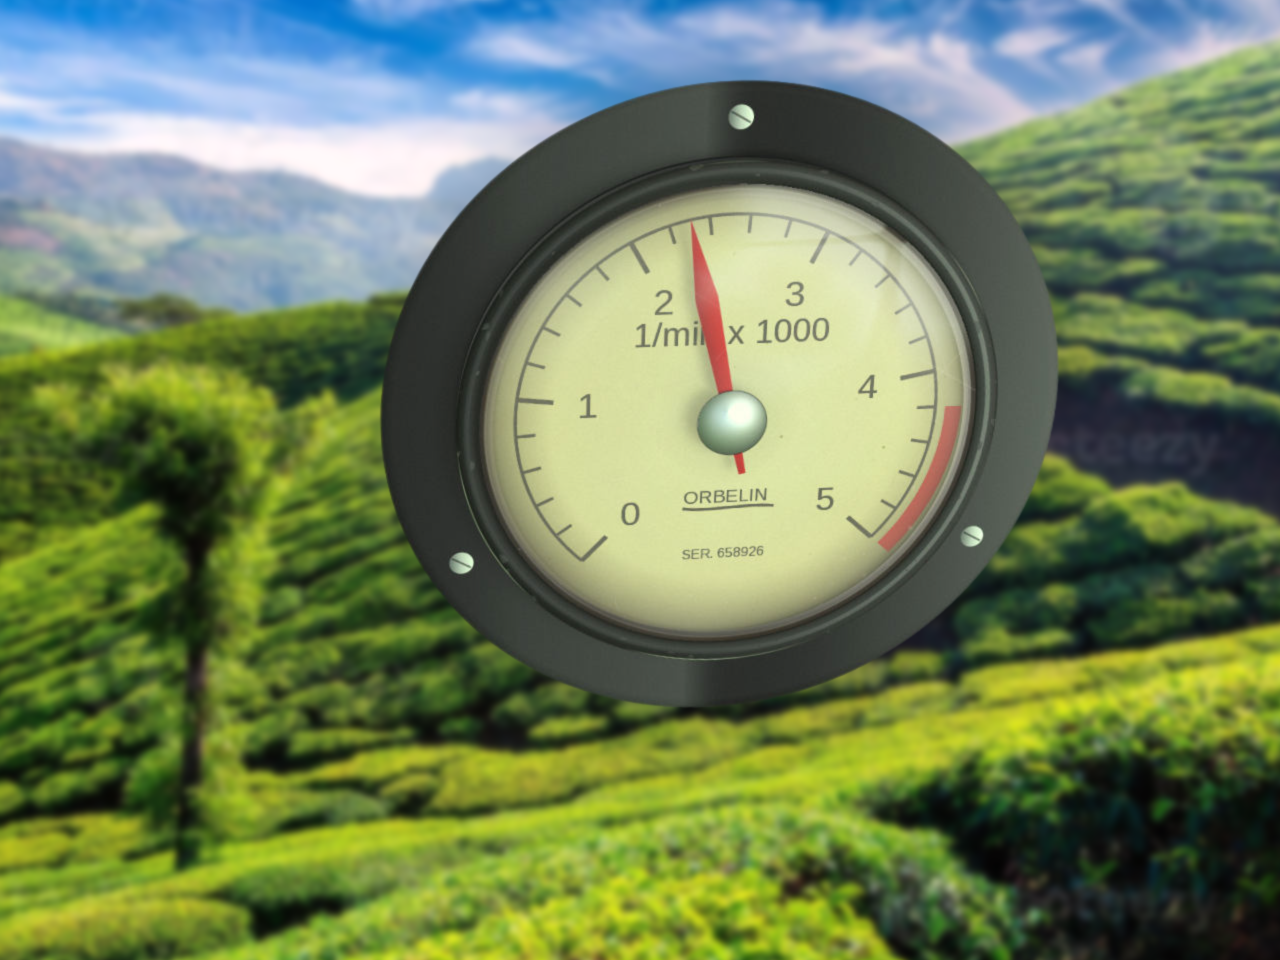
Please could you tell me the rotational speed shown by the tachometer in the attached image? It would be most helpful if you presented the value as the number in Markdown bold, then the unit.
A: **2300** rpm
